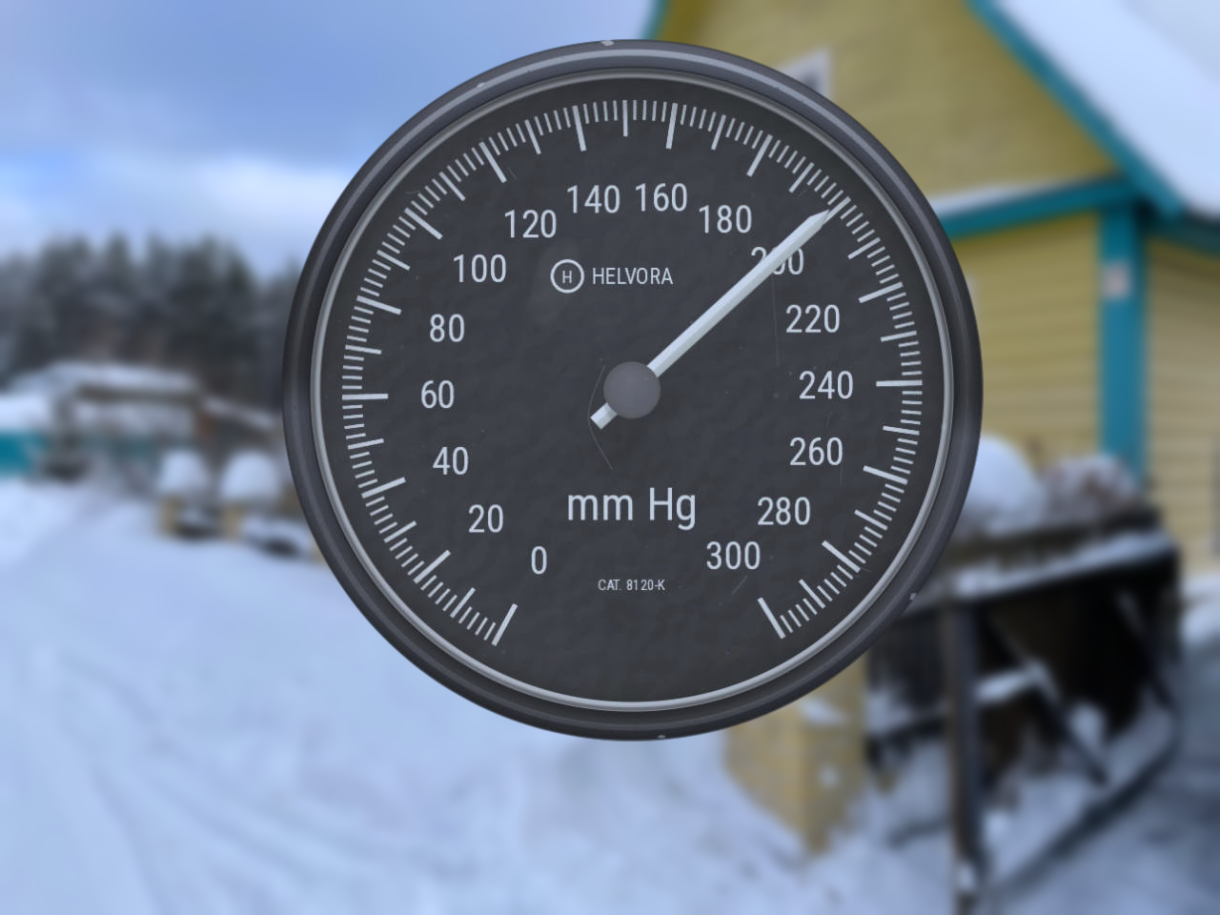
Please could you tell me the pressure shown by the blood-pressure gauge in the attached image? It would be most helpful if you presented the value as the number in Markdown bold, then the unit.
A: **199** mmHg
